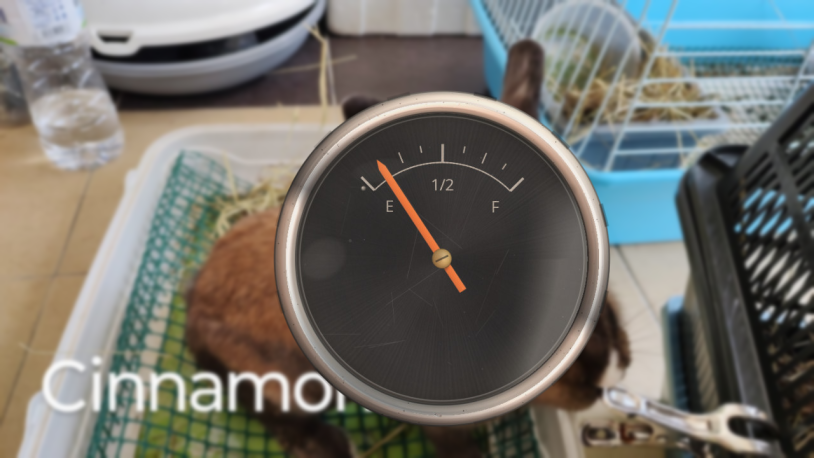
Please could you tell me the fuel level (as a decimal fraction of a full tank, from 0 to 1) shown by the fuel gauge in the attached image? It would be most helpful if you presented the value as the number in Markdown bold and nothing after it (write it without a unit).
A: **0.125**
